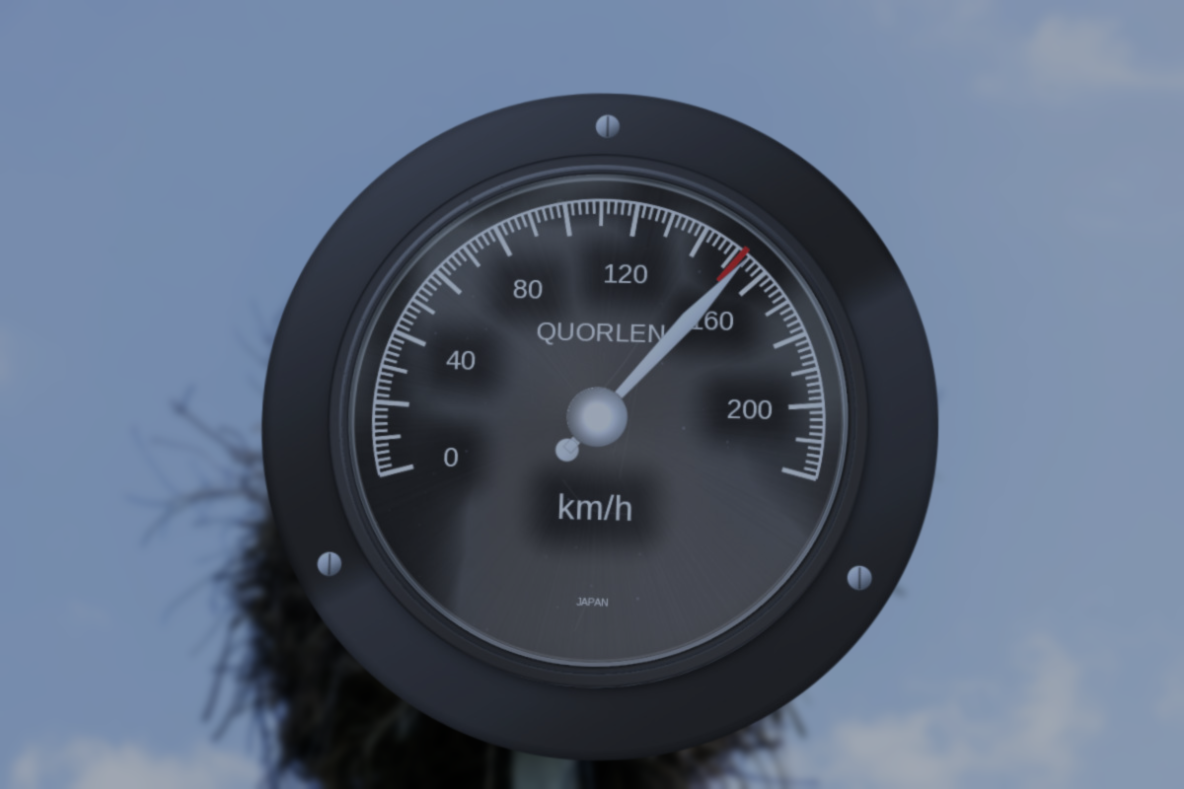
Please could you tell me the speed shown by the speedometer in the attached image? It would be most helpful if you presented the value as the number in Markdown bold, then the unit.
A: **154** km/h
